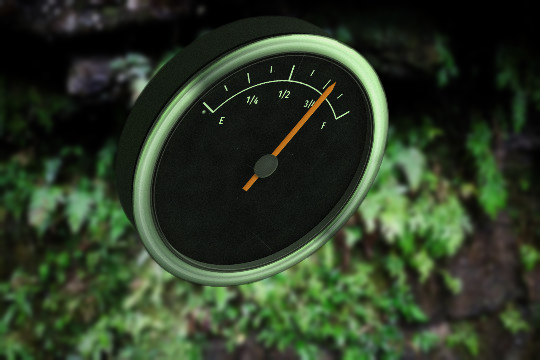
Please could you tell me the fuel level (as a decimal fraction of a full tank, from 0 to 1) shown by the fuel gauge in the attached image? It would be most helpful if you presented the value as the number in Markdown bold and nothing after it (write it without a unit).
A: **0.75**
